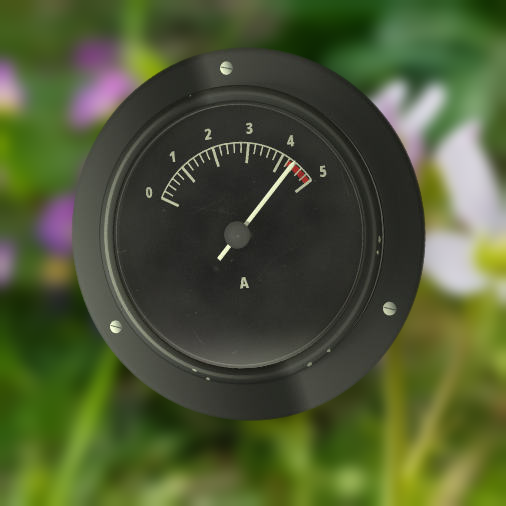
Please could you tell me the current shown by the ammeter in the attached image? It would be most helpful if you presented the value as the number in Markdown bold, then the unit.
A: **4.4** A
